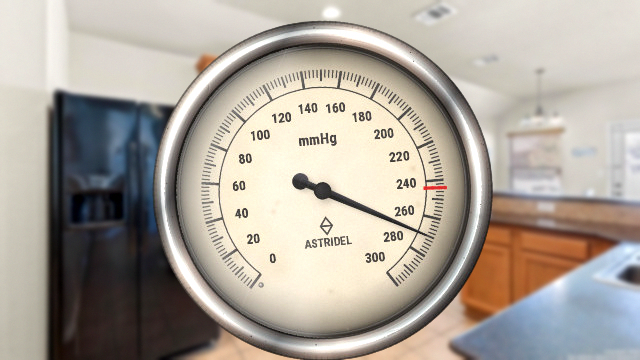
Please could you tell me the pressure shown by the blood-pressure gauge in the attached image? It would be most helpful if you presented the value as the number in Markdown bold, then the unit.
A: **270** mmHg
